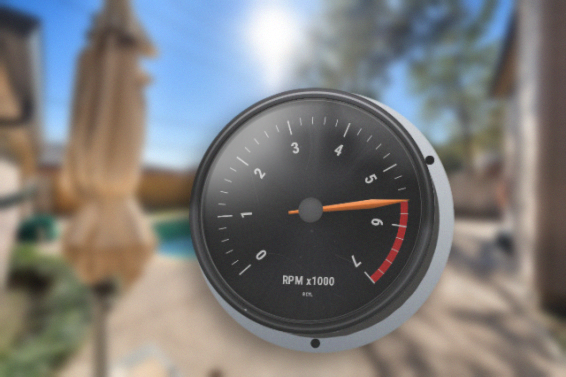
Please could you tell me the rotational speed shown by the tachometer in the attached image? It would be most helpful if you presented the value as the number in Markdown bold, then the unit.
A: **5600** rpm
